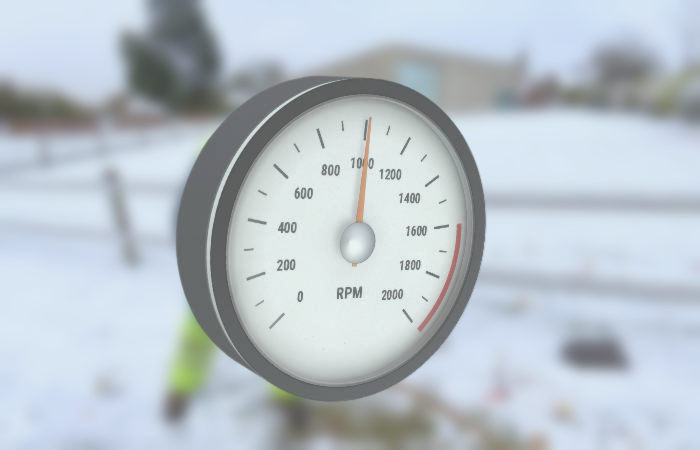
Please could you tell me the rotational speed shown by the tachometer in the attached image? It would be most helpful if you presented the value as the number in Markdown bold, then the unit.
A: **1000** rpm
